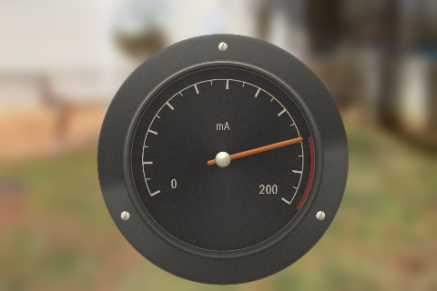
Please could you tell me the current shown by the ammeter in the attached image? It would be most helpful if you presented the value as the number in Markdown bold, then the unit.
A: **160** mA
